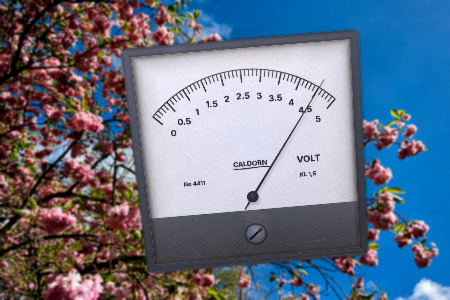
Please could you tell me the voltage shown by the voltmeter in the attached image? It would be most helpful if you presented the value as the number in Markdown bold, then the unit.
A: **4.5** V
